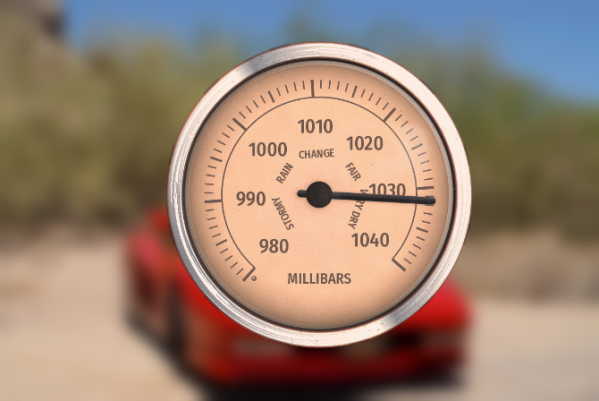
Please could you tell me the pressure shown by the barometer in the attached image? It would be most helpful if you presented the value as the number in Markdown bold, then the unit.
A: **1031.5** mbar
